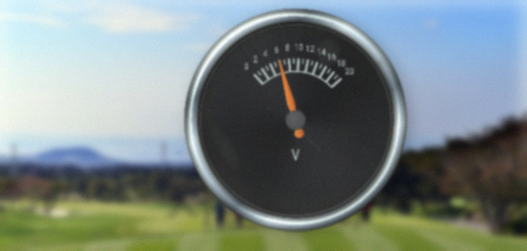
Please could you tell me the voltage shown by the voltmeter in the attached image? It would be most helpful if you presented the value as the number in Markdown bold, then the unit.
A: **6** V
